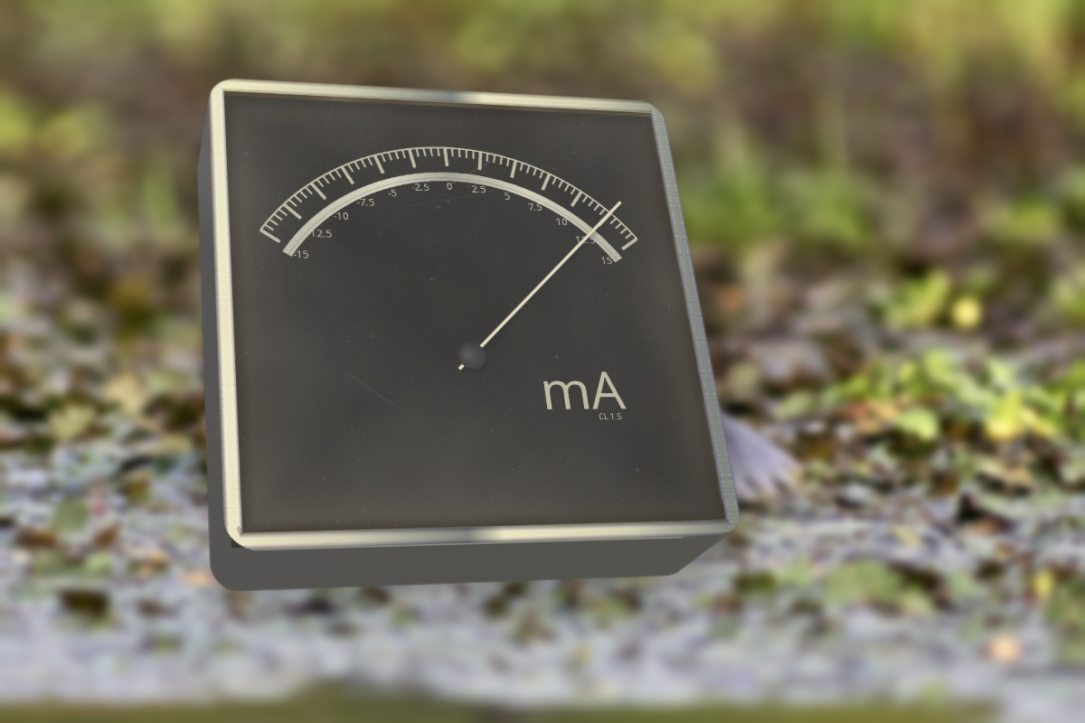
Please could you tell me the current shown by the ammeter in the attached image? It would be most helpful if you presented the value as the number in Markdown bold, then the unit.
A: **12.5** mA
